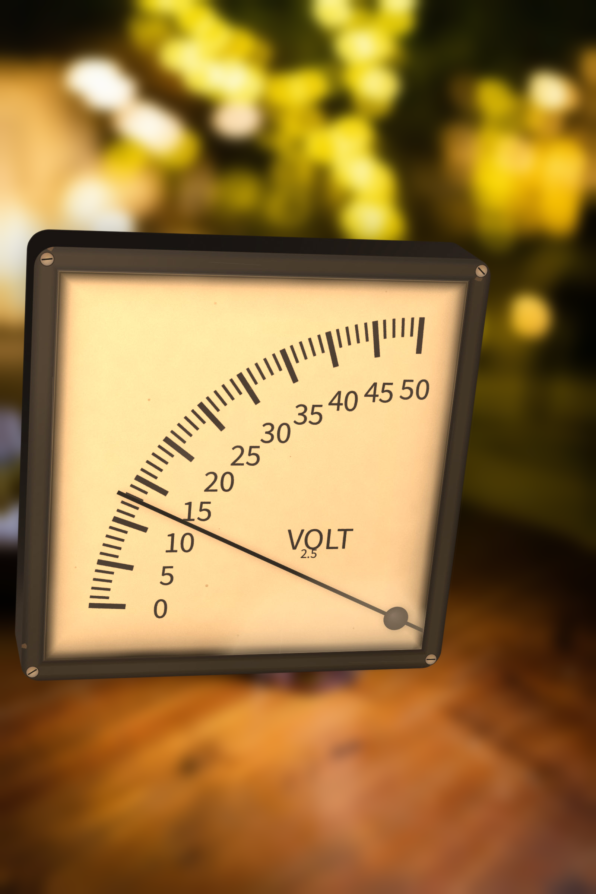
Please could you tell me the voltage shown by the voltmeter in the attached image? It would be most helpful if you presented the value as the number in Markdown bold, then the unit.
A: **13** V
